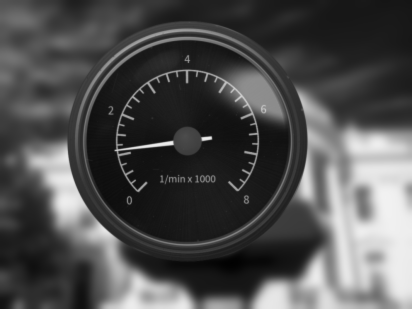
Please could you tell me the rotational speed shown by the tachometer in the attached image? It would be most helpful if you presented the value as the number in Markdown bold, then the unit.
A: **1125** rpm
